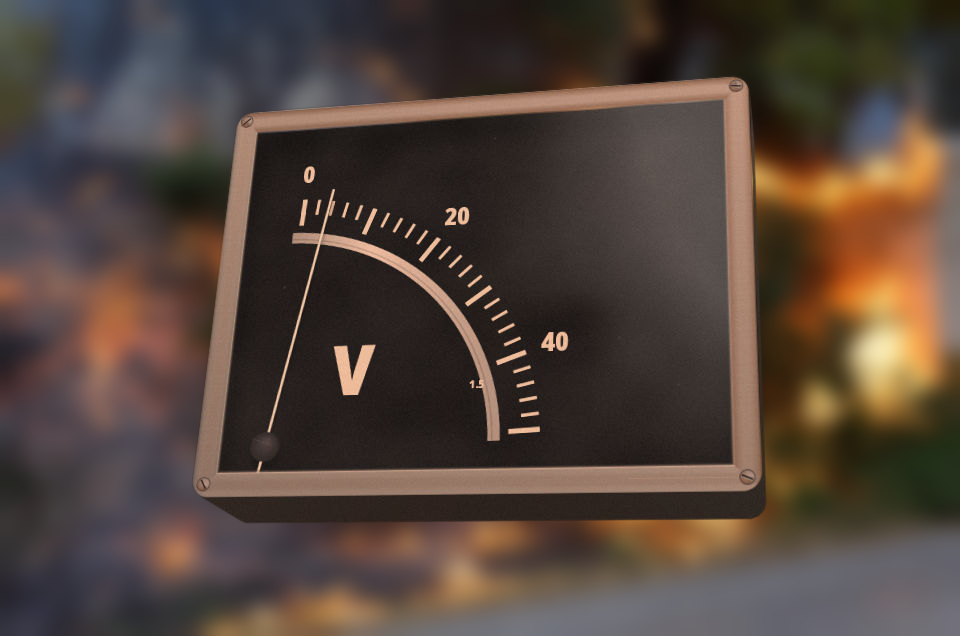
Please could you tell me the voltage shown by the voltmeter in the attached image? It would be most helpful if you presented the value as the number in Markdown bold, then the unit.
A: **4** V
